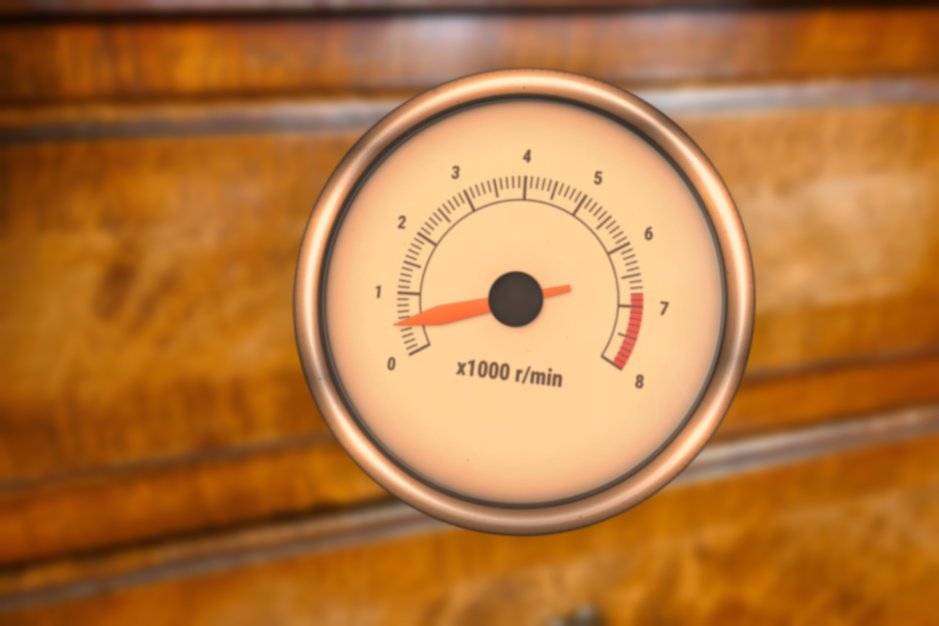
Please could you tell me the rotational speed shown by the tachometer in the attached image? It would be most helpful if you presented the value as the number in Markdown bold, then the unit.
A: **500** rpm
